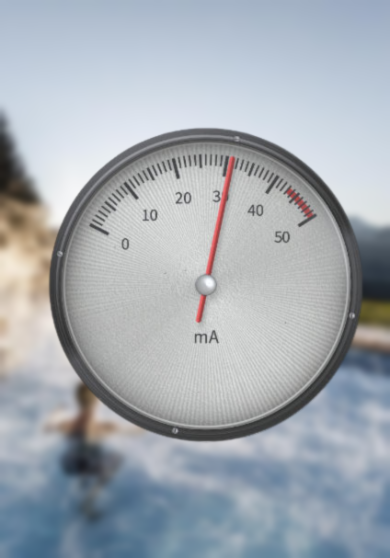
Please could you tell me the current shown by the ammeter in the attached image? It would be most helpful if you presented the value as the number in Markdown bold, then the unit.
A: **31** mA
